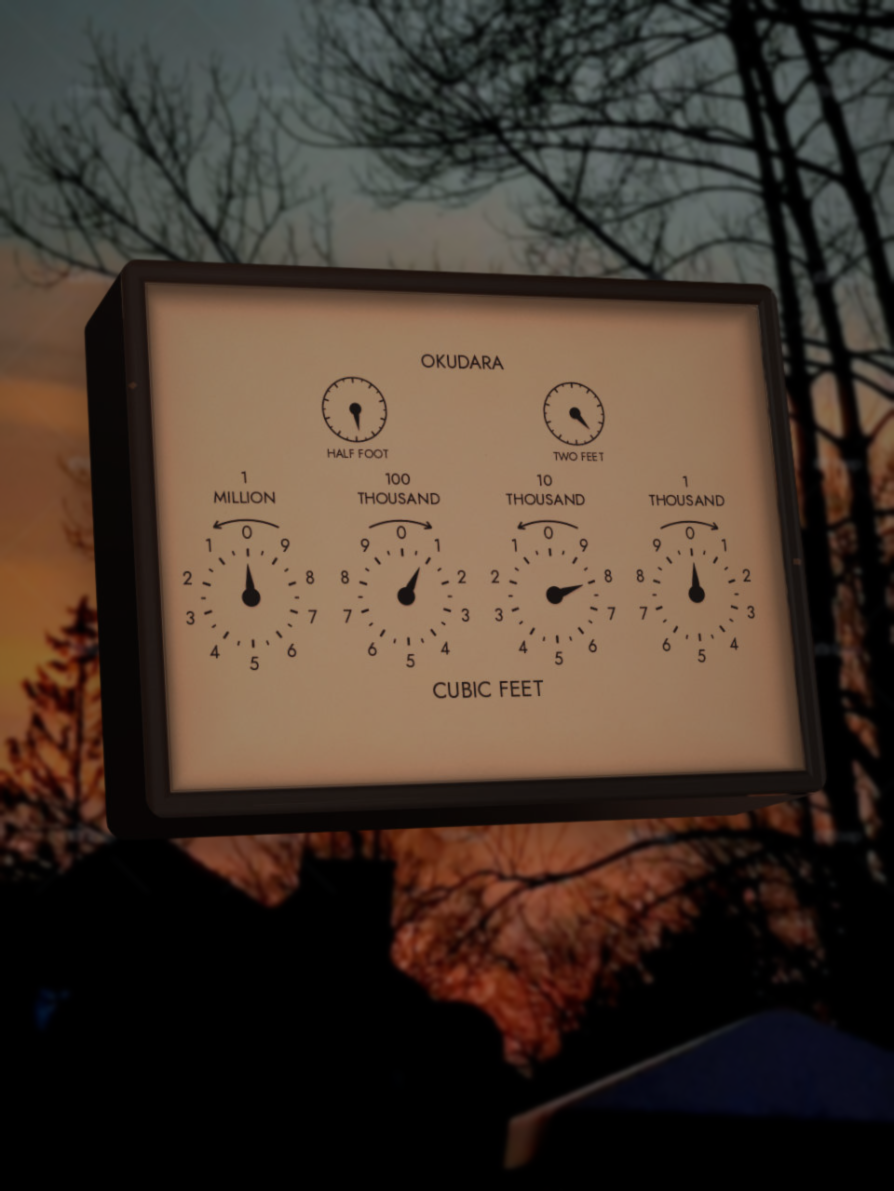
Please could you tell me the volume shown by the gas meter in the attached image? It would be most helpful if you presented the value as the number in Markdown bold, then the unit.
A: **8000** ft³
